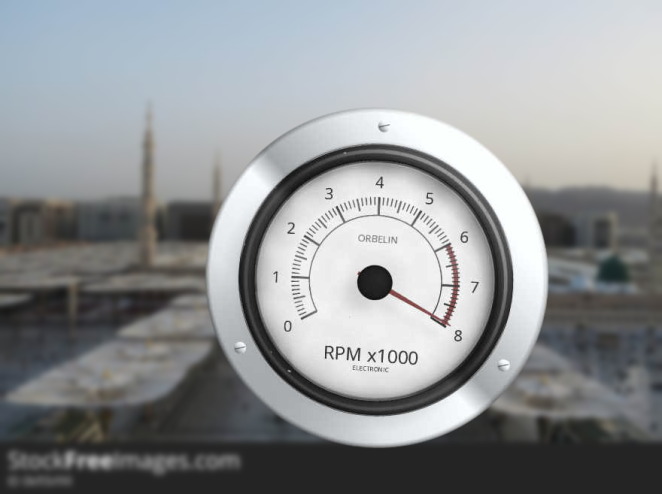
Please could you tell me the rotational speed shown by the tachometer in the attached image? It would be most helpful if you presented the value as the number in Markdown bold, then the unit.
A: **7900** rpm
